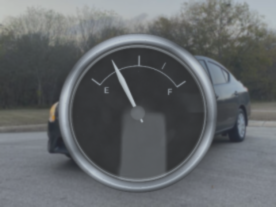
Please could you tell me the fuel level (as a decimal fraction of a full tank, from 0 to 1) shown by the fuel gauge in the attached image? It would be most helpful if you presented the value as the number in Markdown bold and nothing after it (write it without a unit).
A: **0.25**
